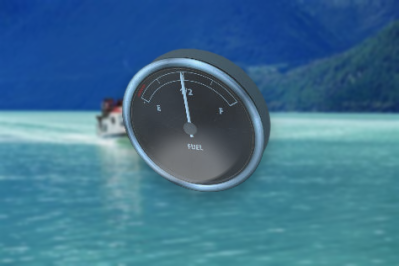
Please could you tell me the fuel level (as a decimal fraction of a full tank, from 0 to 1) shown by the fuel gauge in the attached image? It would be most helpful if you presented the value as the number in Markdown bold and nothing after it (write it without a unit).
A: **0.5**
